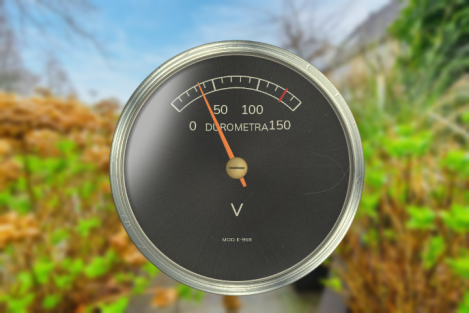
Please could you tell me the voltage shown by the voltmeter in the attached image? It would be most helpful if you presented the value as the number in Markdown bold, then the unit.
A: **35** V
